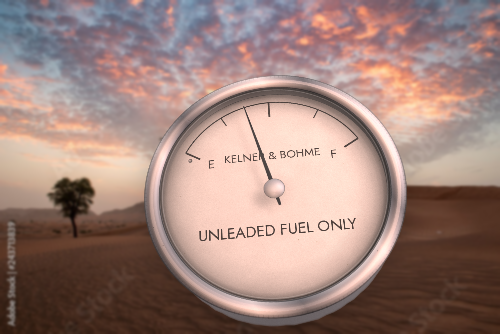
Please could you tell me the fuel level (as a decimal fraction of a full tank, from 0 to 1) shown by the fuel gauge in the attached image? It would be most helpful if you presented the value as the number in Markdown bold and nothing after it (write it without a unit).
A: **0.375**
